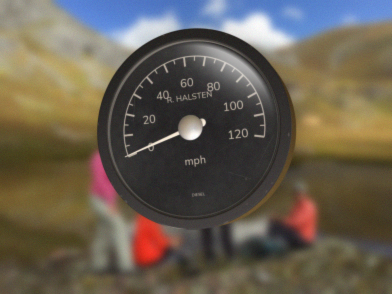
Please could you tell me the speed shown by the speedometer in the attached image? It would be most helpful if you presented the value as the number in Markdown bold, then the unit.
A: **0** mph
